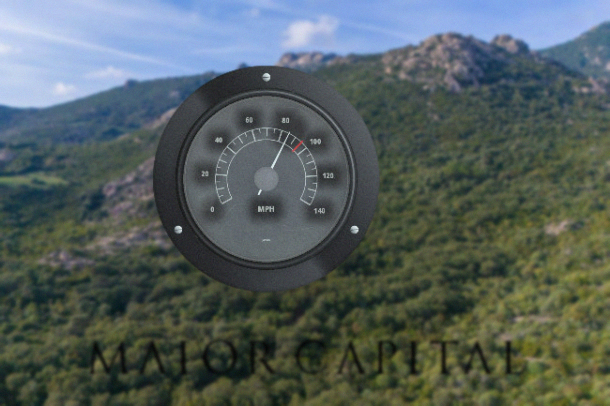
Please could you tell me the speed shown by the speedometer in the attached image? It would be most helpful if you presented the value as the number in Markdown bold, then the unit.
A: **85** mph
